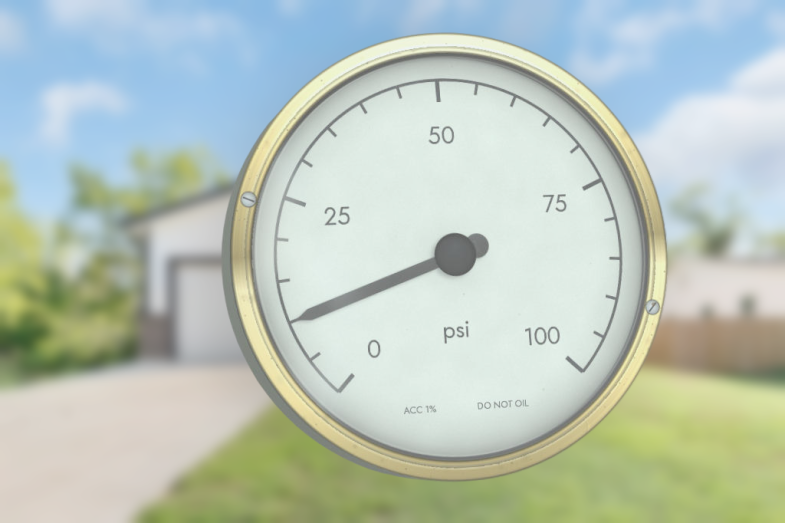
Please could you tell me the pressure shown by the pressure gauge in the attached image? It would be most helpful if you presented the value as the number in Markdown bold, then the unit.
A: **10** psi
